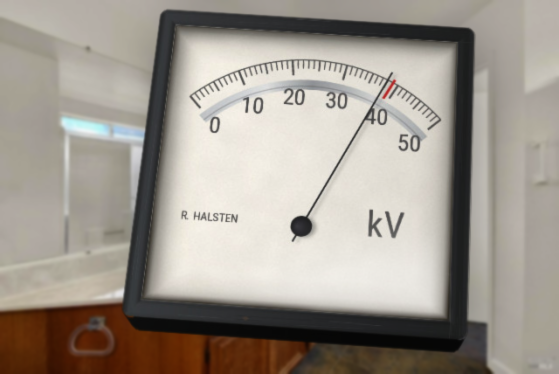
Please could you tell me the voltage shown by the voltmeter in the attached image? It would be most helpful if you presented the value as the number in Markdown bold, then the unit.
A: **38** kV
